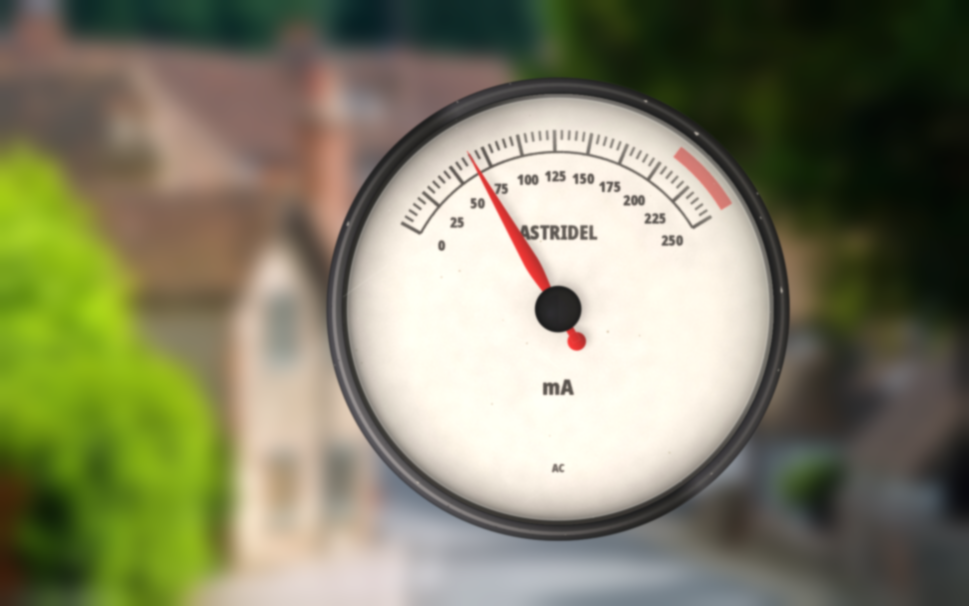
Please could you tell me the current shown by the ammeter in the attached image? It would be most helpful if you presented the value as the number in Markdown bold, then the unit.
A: **65** mA
